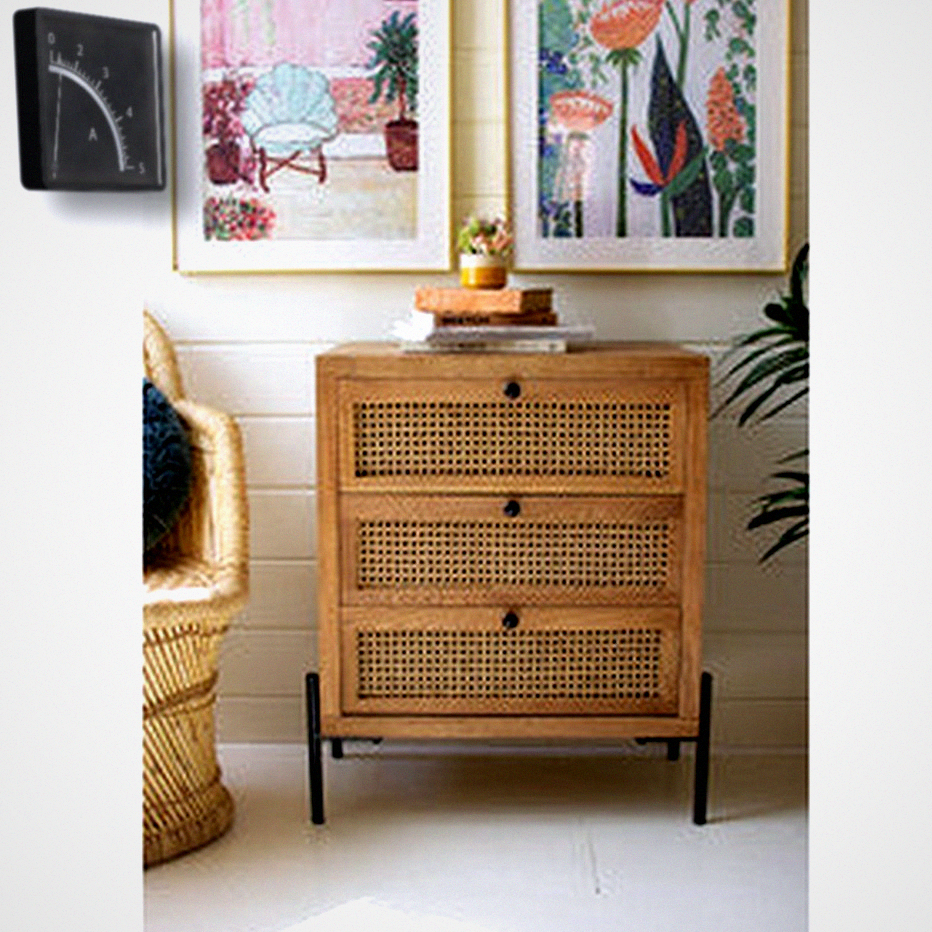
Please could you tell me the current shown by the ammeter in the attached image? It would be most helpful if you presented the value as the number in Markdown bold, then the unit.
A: **1** A
